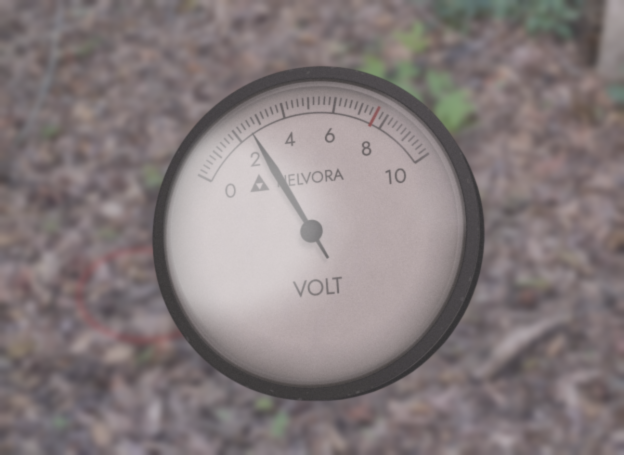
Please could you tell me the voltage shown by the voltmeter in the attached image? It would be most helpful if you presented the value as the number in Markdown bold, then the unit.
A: **2.6** V
